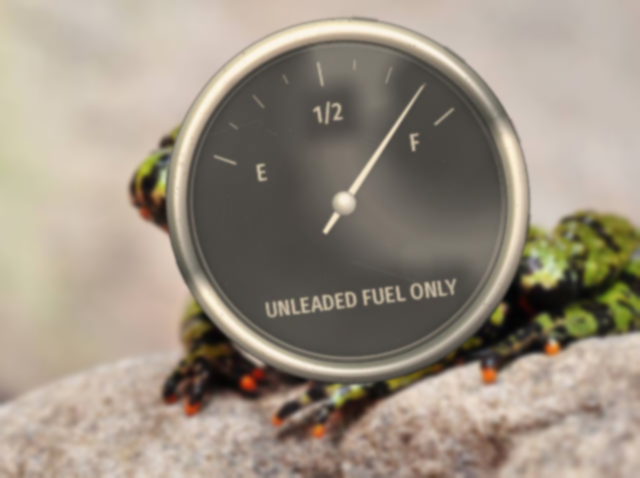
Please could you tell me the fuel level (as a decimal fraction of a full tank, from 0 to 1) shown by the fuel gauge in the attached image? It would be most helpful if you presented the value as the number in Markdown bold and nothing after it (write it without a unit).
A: **0.875**
